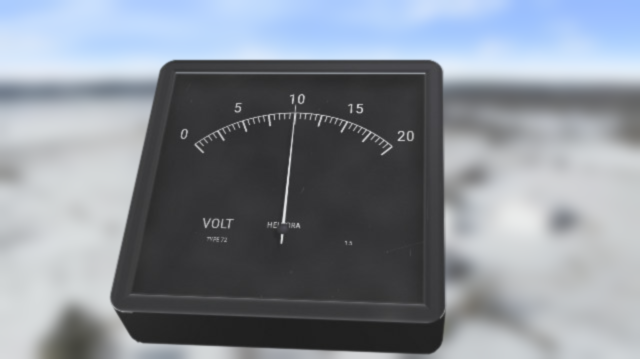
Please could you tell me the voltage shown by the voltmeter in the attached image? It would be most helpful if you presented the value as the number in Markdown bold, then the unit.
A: **10** V
